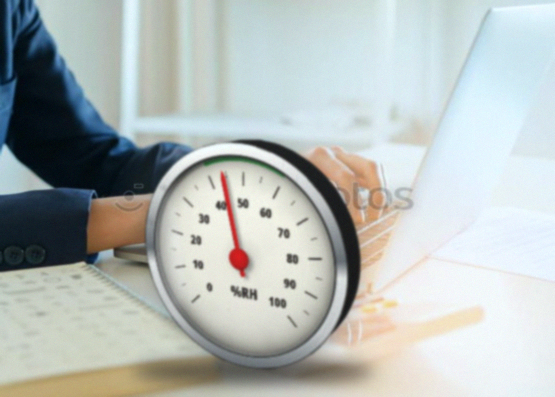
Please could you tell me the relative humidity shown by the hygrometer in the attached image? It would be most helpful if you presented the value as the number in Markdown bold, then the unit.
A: **45** %
